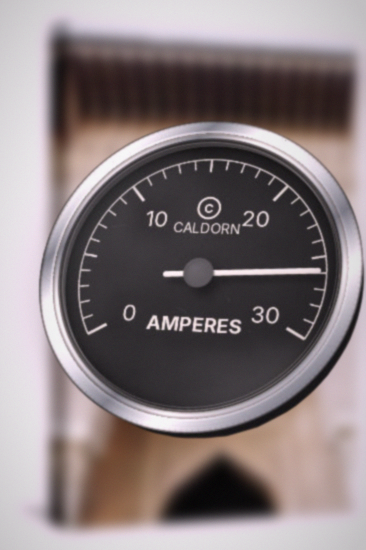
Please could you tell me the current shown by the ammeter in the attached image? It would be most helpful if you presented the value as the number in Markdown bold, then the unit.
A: **26** A
